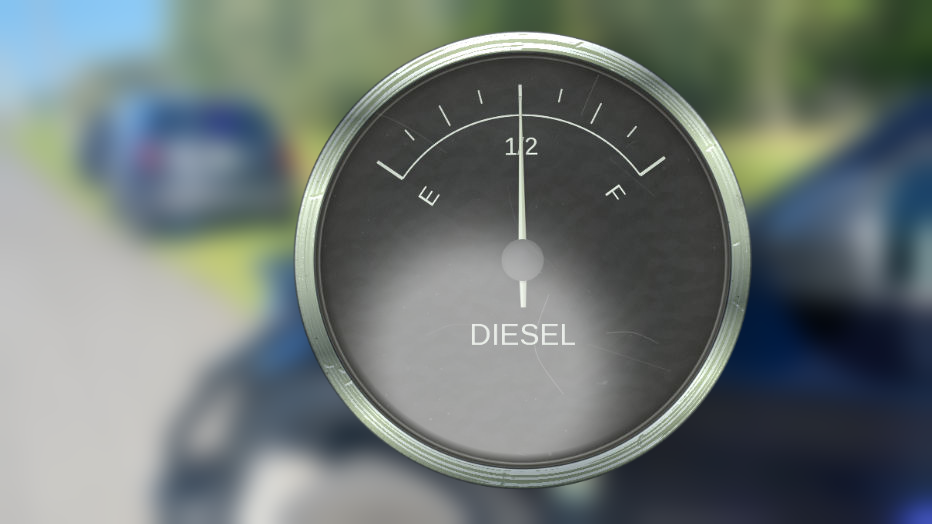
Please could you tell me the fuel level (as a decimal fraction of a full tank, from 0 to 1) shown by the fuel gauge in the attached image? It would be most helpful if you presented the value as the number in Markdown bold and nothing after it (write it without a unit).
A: **0.5**
